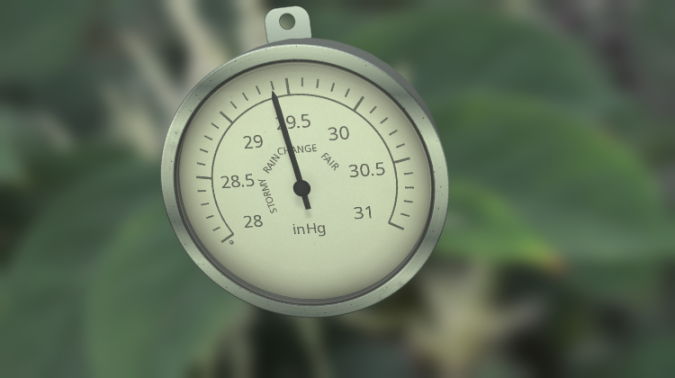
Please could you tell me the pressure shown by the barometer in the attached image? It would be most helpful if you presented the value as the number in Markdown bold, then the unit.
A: **29.4** inHg
